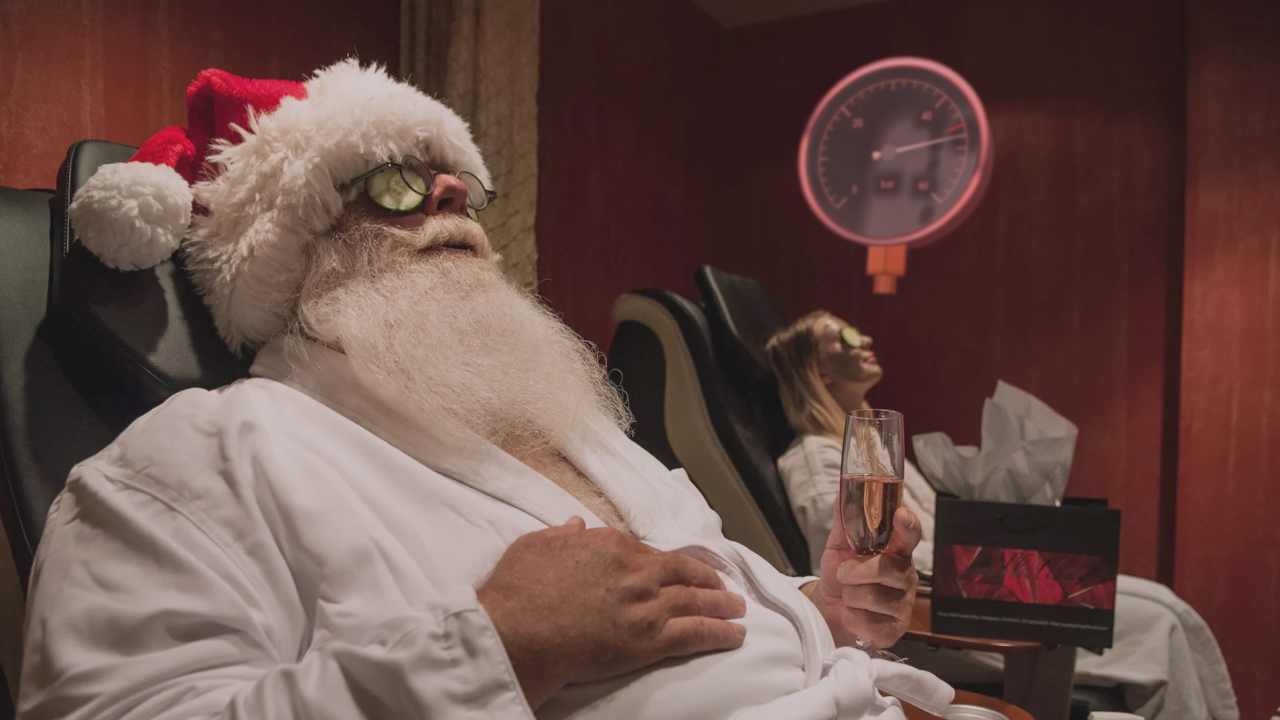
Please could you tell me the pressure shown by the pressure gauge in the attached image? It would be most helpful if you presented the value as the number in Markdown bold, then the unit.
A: **48** bar
